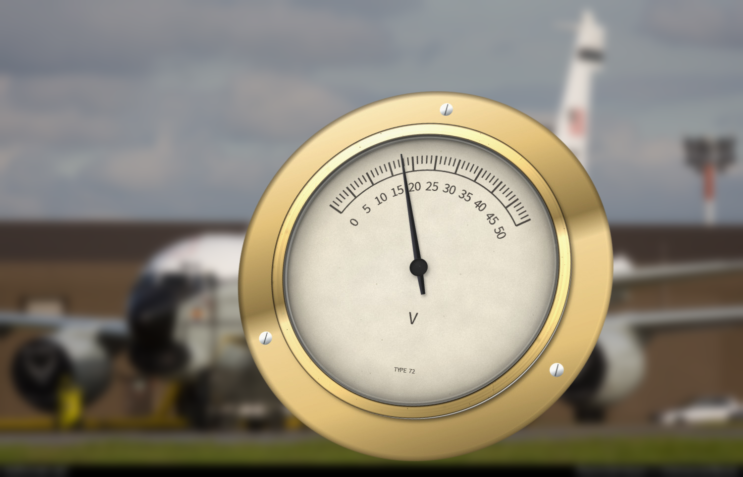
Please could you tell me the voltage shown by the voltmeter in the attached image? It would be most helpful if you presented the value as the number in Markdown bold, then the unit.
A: **18** V
